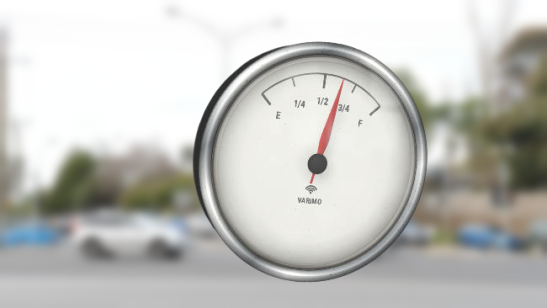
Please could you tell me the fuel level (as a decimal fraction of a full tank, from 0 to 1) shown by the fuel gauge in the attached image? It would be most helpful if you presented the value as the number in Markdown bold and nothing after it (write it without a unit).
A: **0.625**
